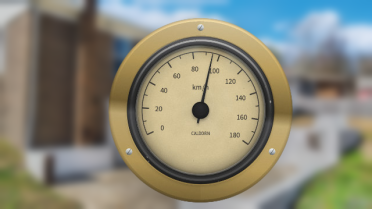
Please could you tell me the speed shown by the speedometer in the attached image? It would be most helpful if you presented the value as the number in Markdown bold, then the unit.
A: **95** km/h
